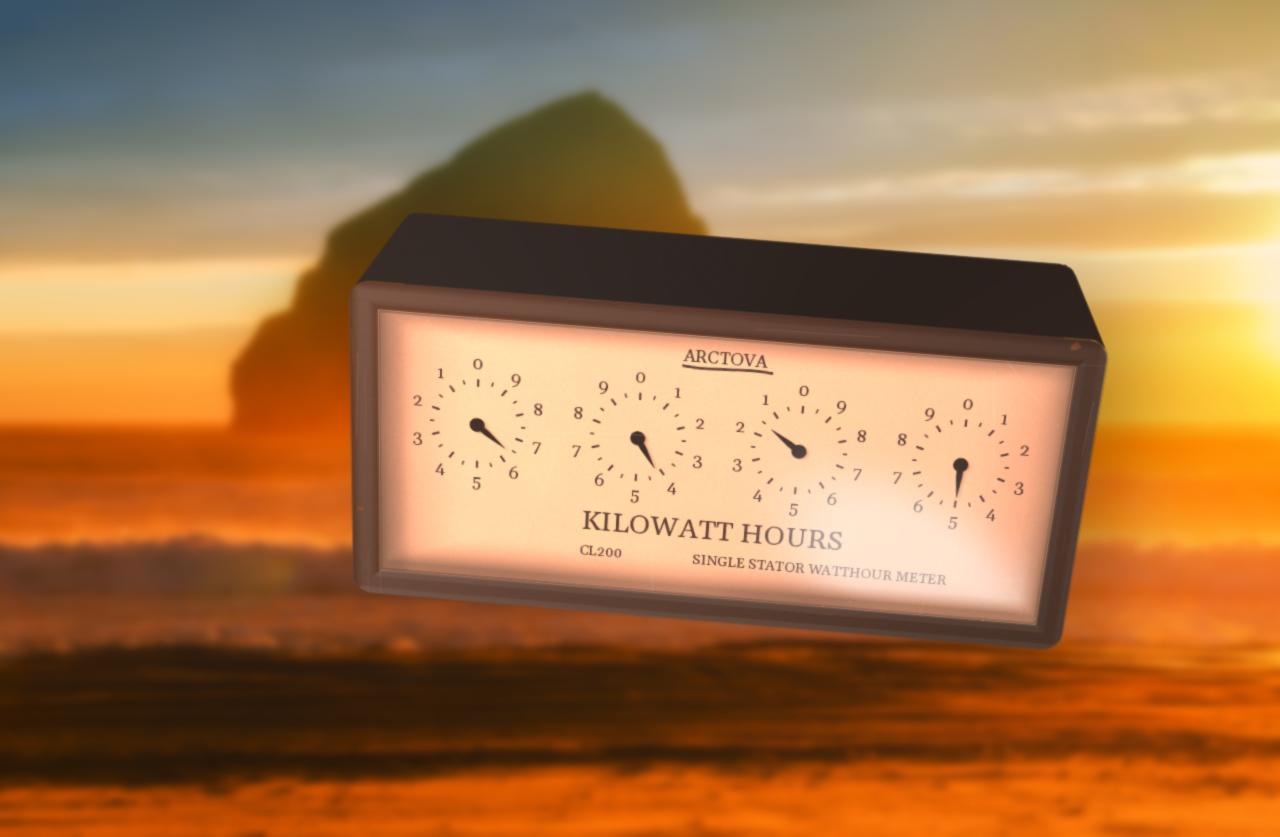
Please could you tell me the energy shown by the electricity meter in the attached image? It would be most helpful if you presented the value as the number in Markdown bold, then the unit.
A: **6415** kWh
